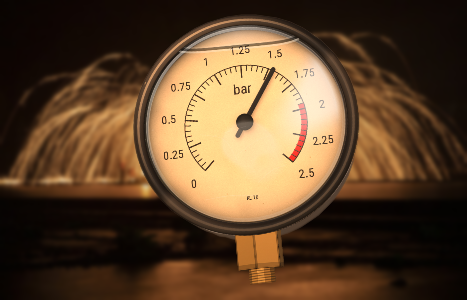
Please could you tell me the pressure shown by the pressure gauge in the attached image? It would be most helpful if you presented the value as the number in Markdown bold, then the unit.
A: **1.55** bar
